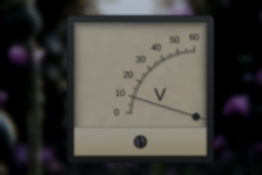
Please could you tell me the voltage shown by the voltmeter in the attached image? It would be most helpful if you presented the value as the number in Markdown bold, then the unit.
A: **10** V
